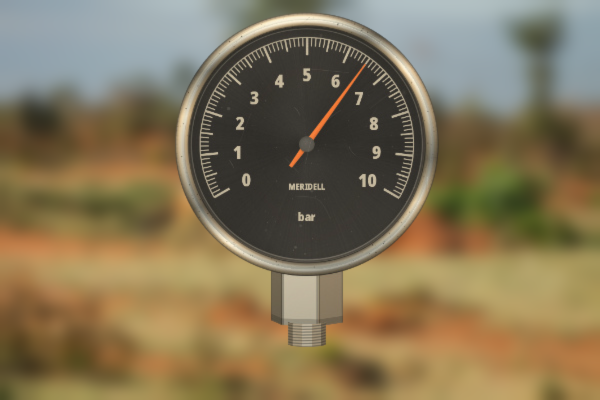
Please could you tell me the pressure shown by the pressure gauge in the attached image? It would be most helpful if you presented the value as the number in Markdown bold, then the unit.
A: **6.5** bar
